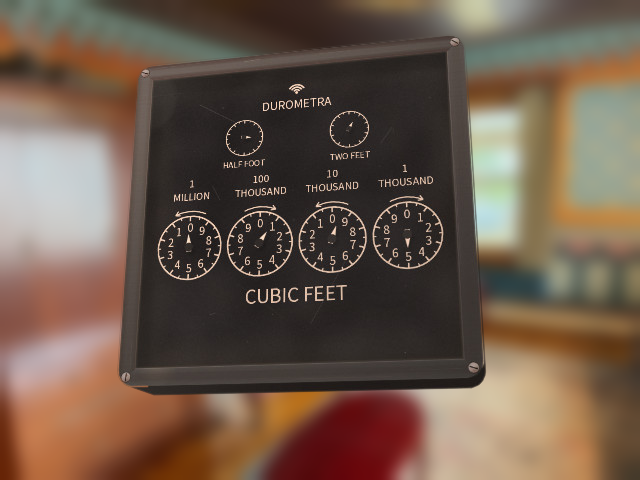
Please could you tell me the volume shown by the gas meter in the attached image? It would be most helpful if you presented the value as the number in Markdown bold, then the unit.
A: **9500** ft³
